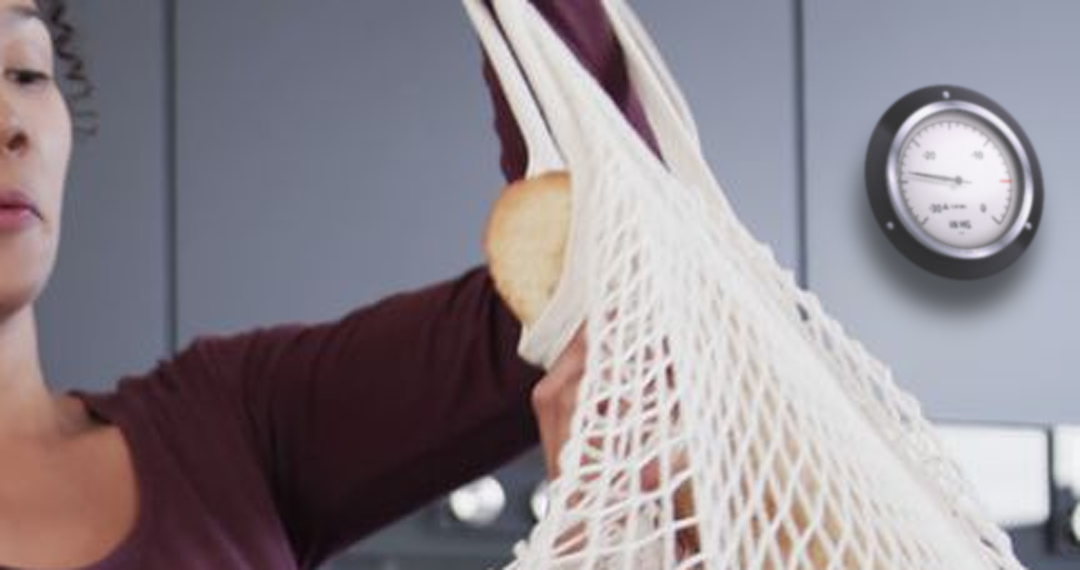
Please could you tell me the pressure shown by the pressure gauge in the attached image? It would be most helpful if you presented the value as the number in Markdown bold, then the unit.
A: **-24** inHg
